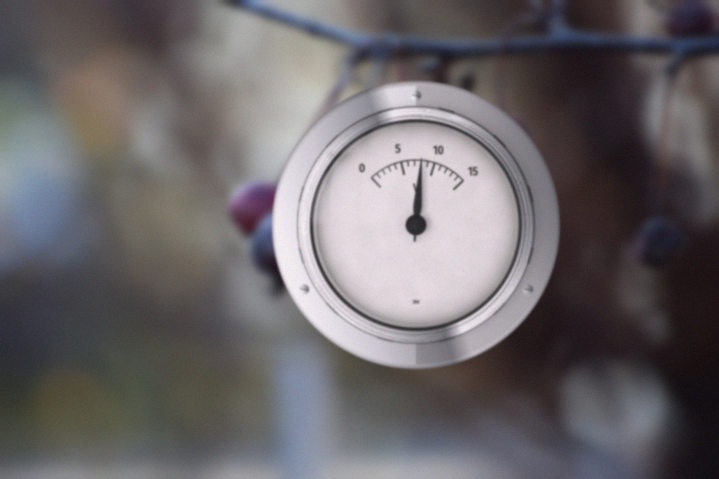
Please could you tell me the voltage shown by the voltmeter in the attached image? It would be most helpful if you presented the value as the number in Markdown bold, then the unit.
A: **8** V
